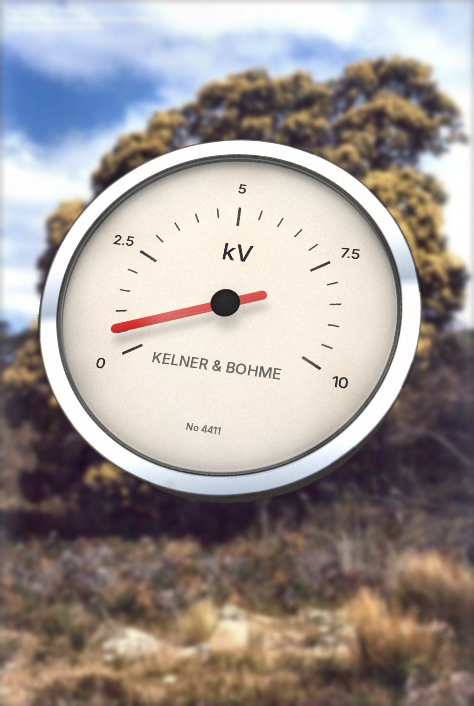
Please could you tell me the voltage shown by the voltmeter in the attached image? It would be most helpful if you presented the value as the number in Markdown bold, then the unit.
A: **0.5** kV
